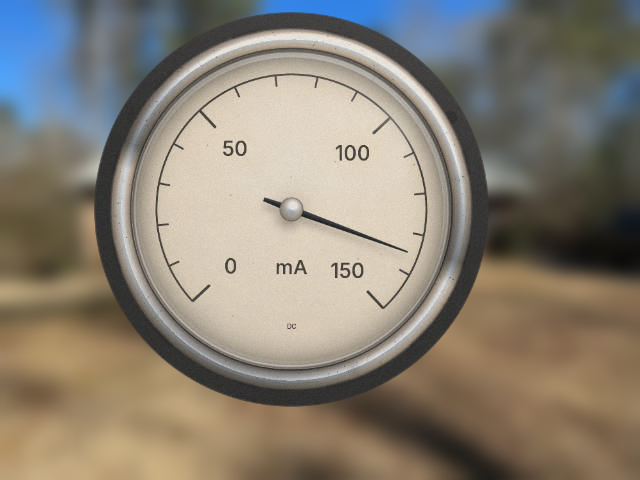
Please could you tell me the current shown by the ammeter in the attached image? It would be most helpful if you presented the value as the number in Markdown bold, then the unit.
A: **135** mA
